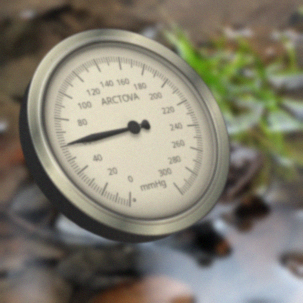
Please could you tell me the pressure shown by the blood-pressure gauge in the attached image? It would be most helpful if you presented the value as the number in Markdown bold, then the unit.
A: **60** mmHg
